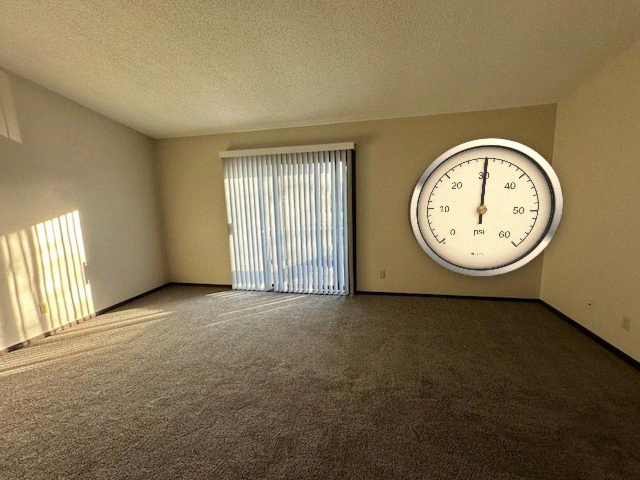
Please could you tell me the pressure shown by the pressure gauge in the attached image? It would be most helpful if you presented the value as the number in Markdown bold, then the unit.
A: **30** psi
